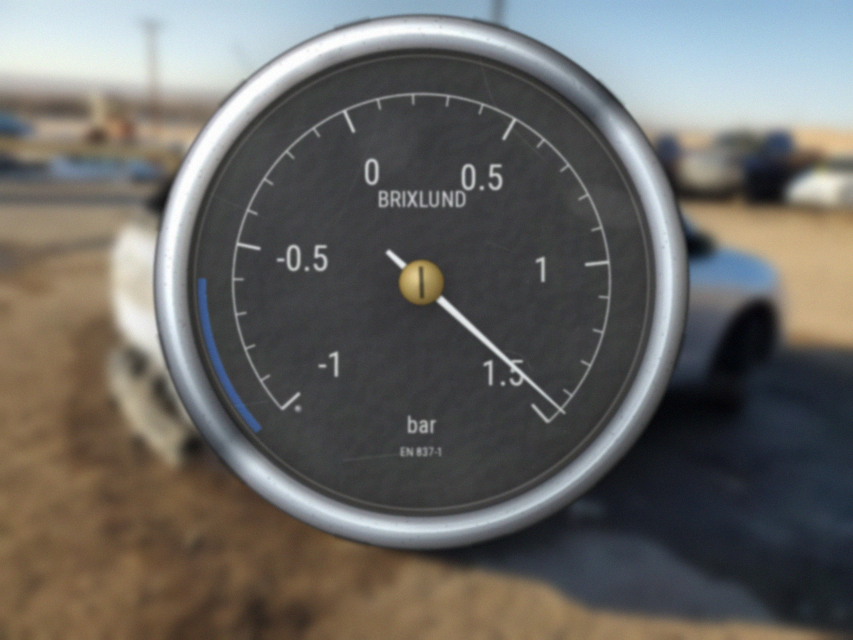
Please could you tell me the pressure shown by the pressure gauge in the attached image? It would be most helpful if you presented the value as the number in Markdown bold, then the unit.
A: **1.45** bar
